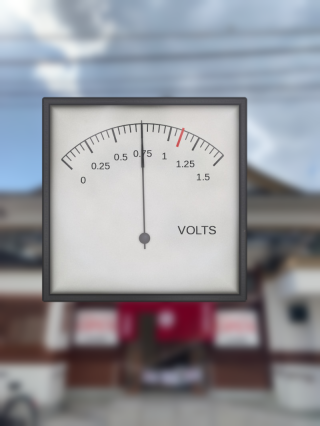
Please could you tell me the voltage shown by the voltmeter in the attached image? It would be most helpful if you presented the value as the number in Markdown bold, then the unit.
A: **0.75** V
